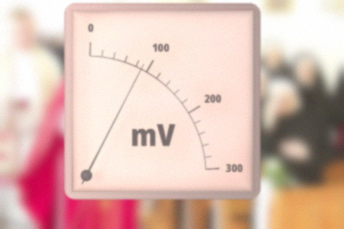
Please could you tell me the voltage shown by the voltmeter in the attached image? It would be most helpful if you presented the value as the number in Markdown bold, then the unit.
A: **90** mV
